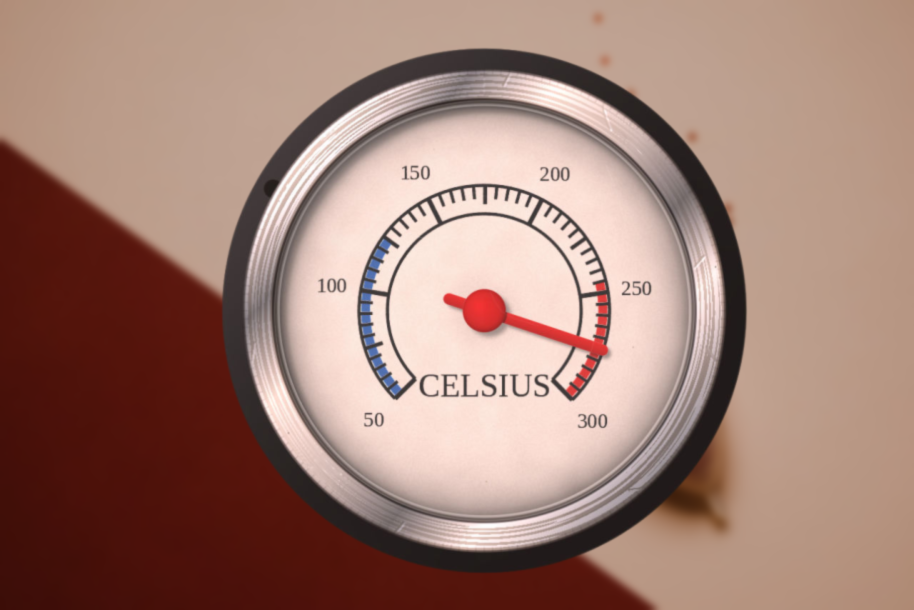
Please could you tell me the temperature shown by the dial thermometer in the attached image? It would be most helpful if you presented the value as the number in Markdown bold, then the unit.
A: **275** °C
